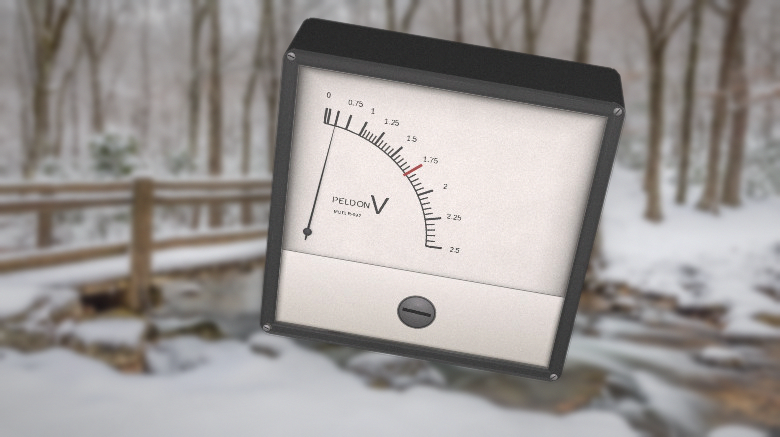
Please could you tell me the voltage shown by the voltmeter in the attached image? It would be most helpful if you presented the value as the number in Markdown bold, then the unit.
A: **0.5** V
